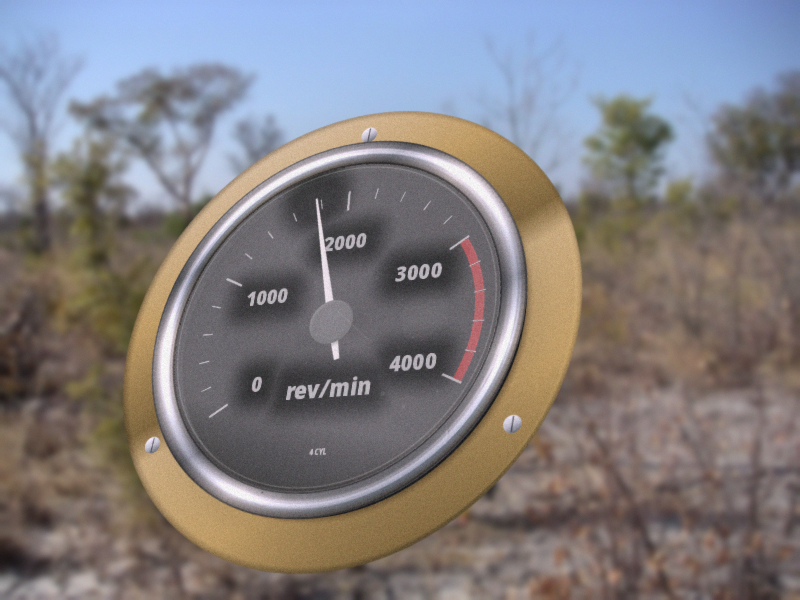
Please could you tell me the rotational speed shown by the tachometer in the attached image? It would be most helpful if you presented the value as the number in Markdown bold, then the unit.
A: **1800** rpm
